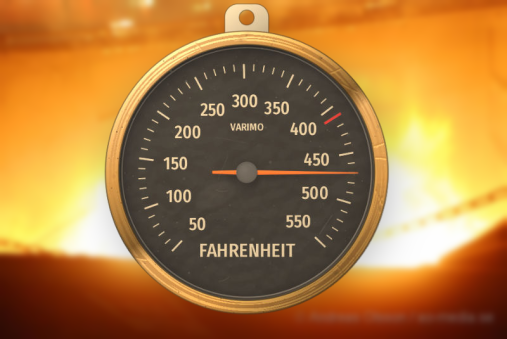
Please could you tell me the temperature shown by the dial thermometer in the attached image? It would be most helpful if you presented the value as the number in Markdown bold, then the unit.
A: **470** °F
